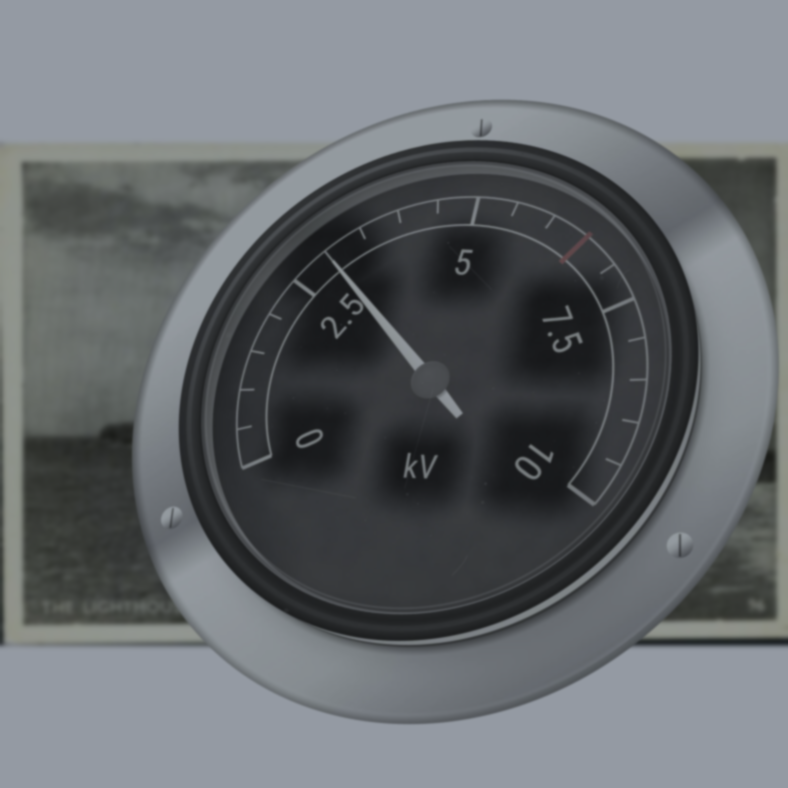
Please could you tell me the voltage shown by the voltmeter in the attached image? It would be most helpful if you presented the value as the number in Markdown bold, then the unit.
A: **3** kV
